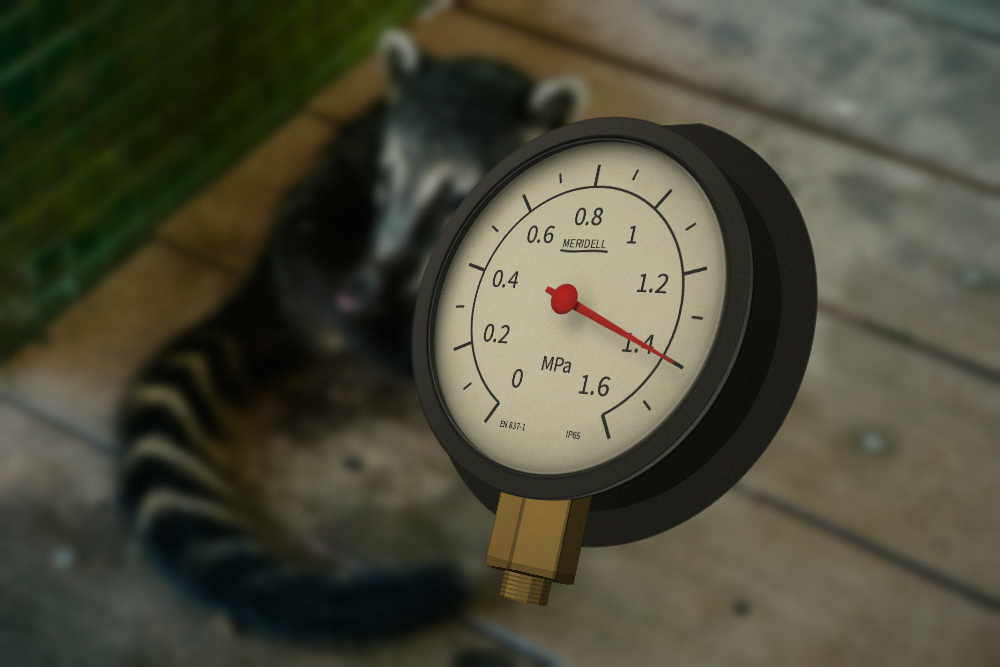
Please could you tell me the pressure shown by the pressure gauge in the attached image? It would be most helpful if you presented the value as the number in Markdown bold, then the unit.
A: **1.4** MPa
